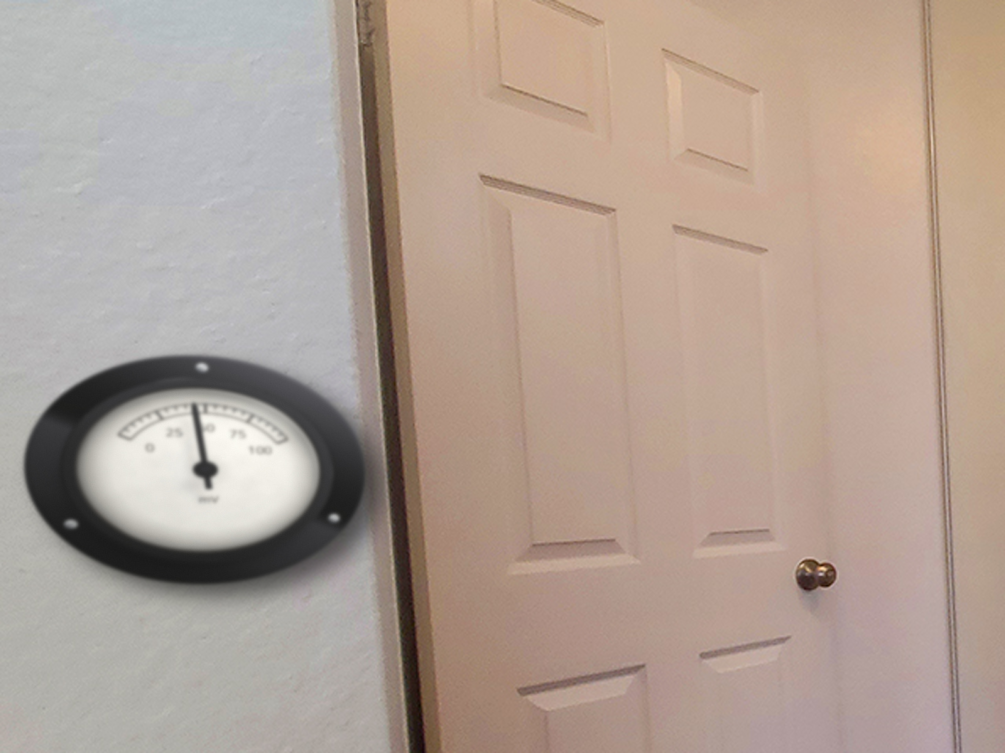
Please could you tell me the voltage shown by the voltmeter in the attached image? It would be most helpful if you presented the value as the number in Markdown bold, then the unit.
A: **45** mV
